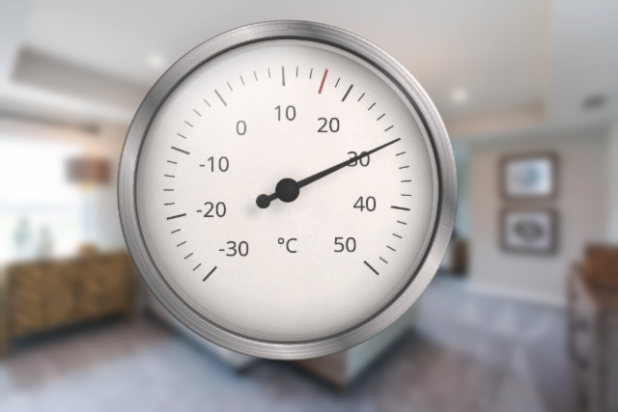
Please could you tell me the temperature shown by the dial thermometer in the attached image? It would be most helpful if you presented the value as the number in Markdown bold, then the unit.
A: **30** °C
